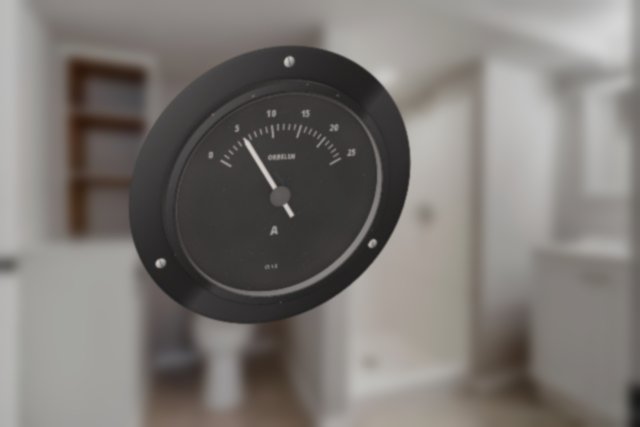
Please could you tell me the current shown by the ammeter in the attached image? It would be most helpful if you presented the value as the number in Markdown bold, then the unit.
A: **5** A
